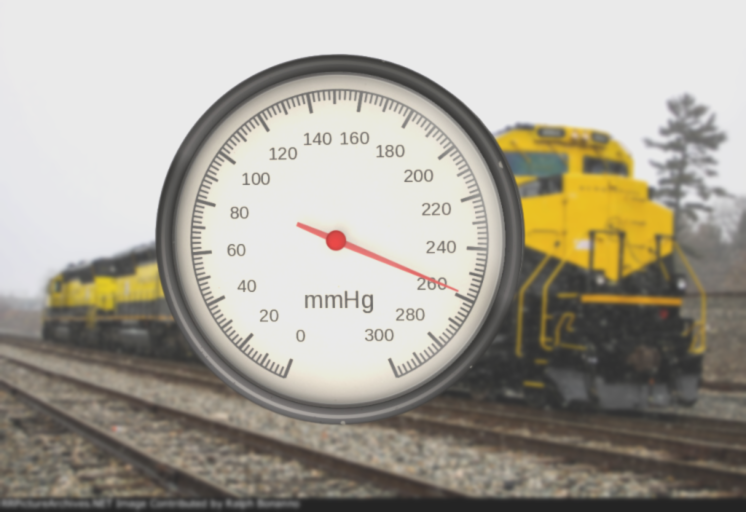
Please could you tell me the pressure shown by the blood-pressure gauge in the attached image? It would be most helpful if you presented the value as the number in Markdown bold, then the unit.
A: **258** mmHg
